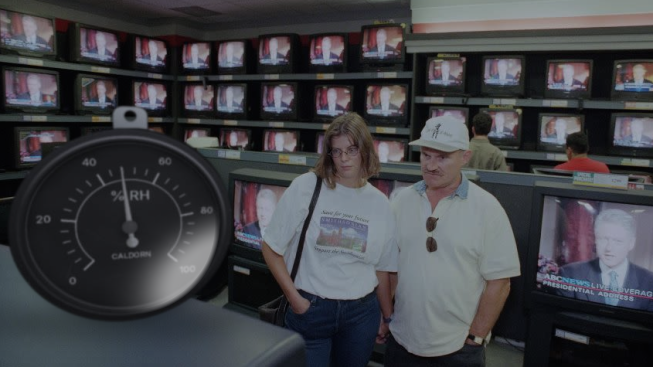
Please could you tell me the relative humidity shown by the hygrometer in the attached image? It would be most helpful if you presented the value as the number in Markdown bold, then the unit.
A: **48** %
